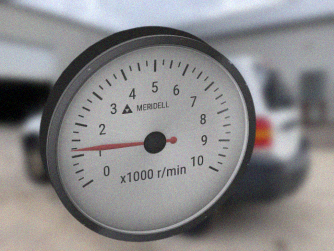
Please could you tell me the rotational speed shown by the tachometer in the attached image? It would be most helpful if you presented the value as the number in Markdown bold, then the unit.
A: **1250** rpm
